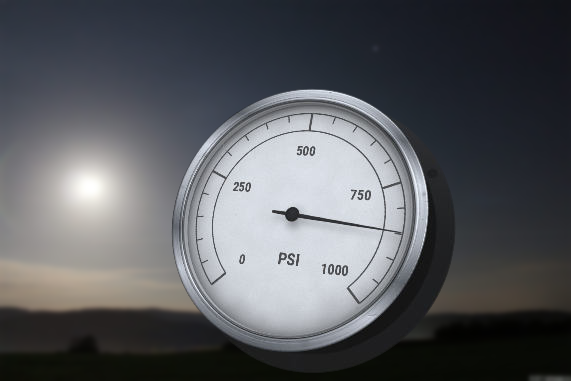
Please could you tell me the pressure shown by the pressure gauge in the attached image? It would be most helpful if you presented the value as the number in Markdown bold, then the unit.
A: **850** psi
